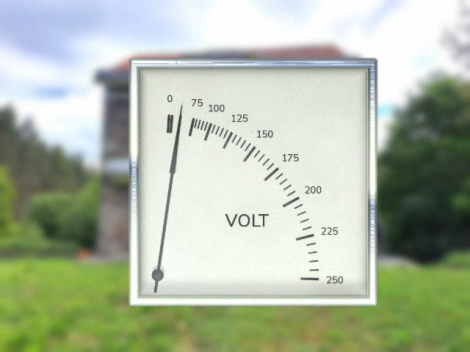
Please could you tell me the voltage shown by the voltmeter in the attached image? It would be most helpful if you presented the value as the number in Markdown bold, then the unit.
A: **50** V
